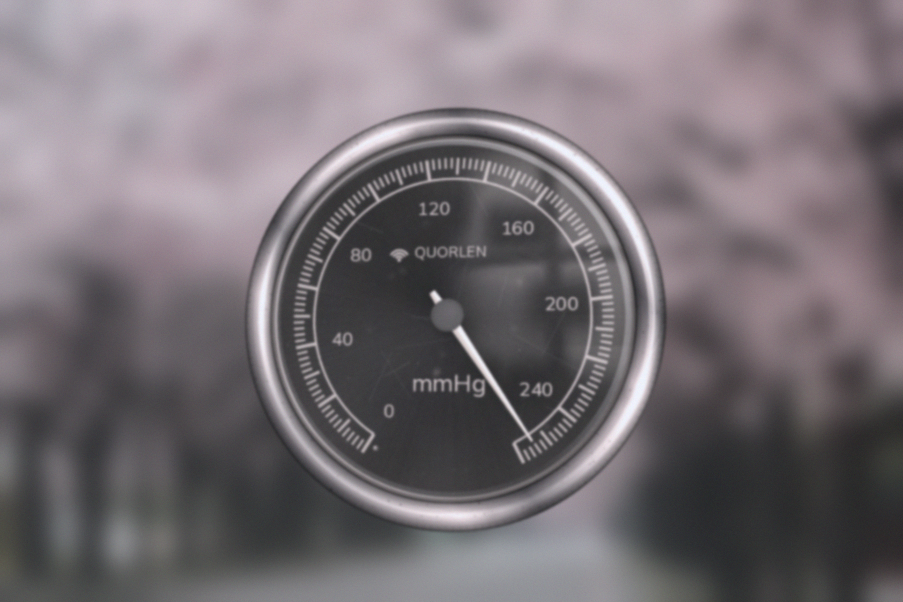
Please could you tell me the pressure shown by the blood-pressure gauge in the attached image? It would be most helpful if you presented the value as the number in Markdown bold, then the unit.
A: **254** mmHg
